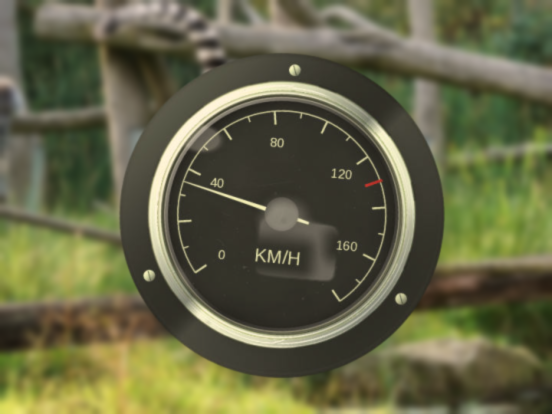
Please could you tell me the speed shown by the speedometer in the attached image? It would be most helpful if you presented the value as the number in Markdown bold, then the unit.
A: **35** km/h
